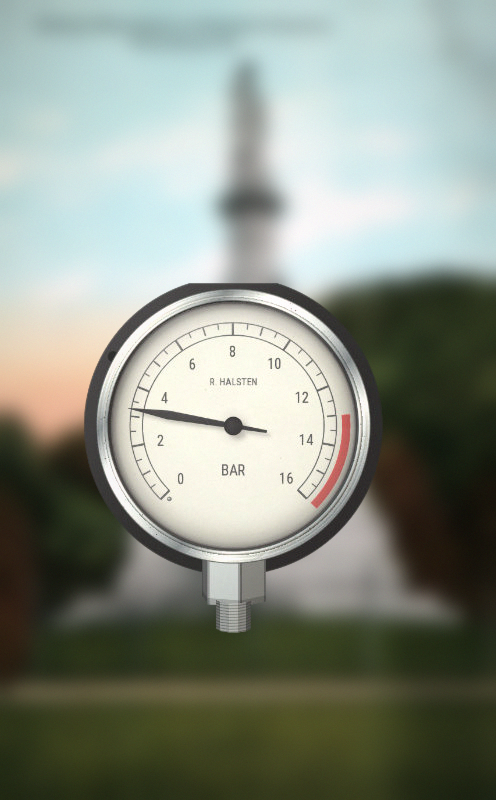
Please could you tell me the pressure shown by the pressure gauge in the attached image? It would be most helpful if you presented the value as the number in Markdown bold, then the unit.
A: **3.25** bar
